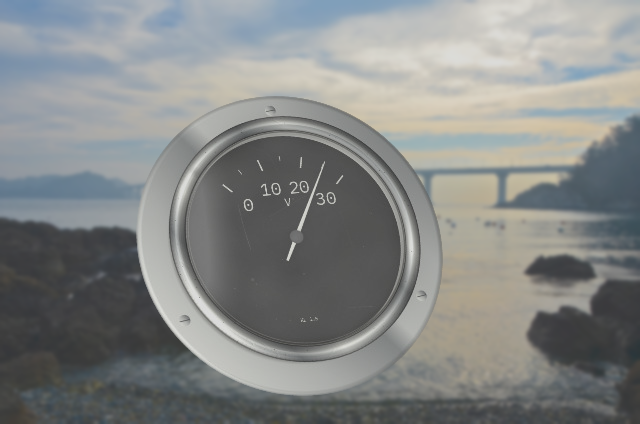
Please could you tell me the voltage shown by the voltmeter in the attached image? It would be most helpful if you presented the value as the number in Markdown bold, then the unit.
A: **25** V
